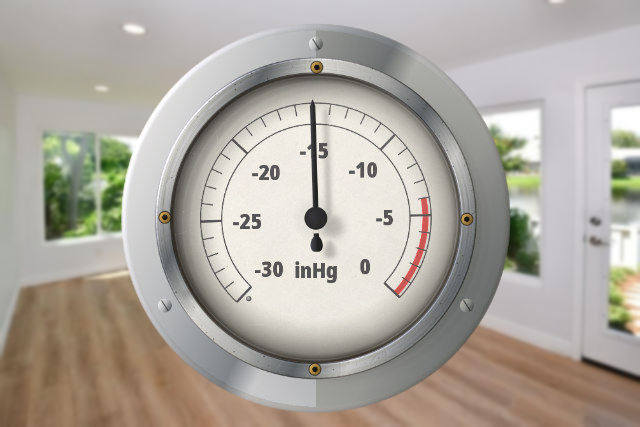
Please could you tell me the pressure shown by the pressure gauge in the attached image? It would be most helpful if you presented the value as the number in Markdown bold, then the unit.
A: **-15** inHg
